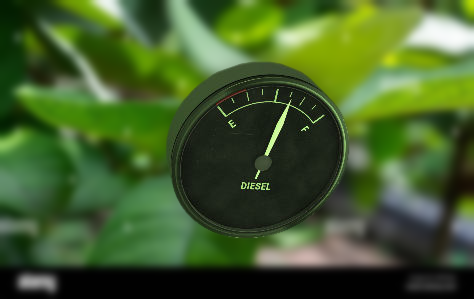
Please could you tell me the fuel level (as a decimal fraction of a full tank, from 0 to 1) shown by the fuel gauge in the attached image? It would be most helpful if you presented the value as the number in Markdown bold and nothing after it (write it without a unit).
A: **0.625**
